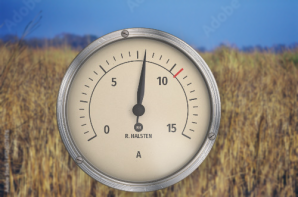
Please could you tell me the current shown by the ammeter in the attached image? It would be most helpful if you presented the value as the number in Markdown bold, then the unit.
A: **8** A
